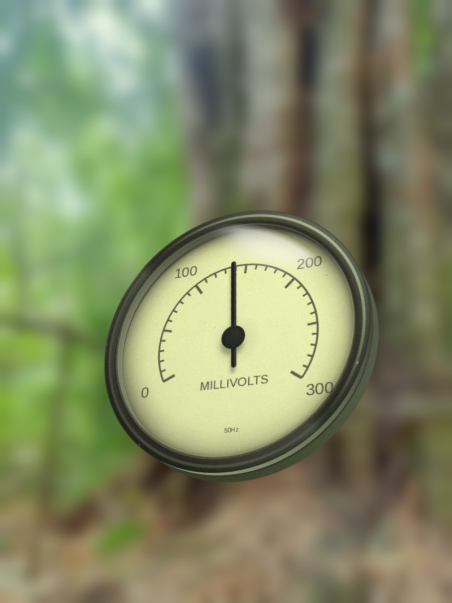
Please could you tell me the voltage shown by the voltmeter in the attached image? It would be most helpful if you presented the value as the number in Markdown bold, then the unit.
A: **140** mV
